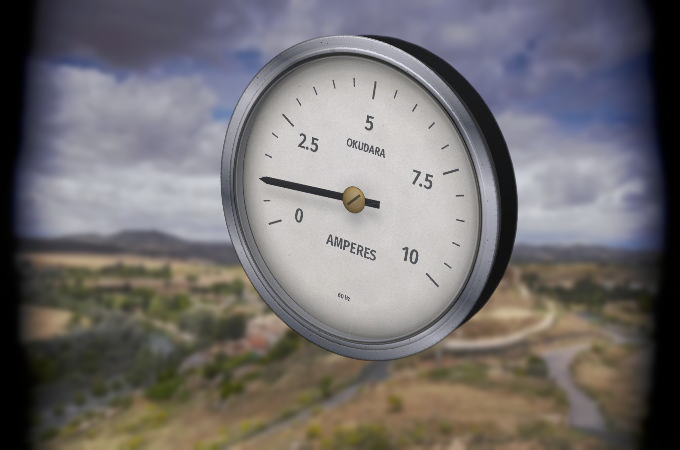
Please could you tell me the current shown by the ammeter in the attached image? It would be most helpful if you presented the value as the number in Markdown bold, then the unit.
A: **1** A
